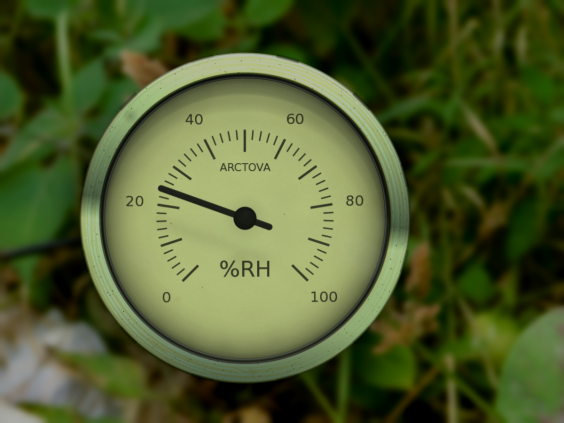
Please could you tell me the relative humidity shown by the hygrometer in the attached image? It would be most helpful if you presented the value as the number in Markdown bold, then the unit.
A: **24** %
